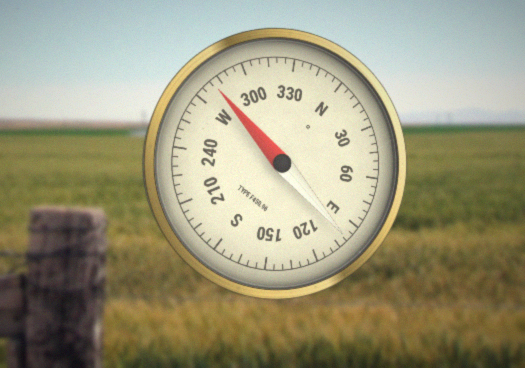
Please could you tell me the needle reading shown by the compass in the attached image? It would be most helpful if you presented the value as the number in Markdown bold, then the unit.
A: **280** °
